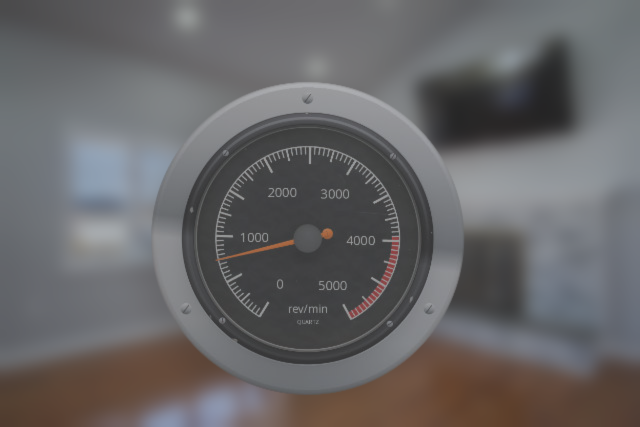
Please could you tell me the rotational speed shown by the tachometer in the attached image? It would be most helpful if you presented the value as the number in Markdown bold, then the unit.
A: **750** rpm
